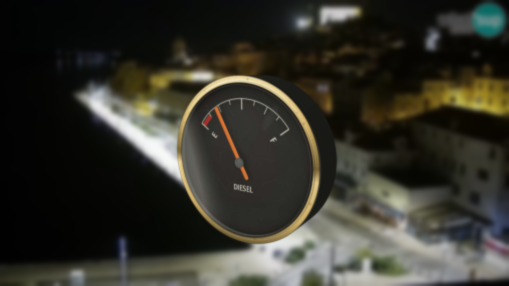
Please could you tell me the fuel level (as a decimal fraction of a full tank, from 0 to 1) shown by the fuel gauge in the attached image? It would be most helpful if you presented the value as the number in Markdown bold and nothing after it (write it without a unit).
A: **0.25**
